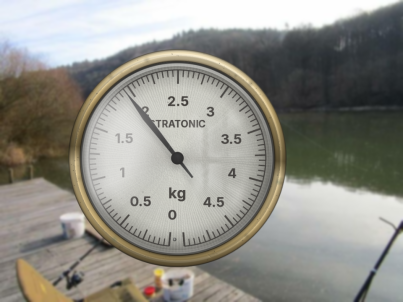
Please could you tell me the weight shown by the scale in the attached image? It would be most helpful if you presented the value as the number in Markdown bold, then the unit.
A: **1.95** kg
